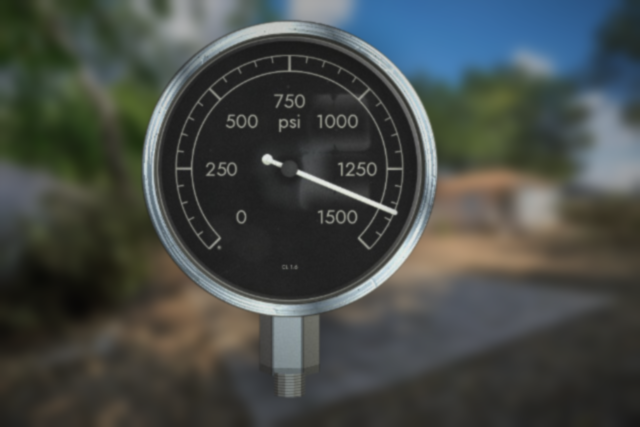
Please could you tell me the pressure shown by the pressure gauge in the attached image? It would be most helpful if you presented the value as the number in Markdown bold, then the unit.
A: **1375** psi
